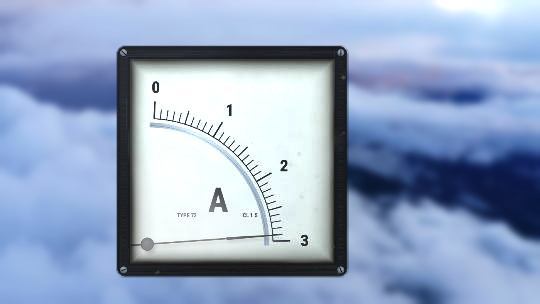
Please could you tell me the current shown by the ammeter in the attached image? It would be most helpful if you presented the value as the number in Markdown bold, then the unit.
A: **2.9** A
